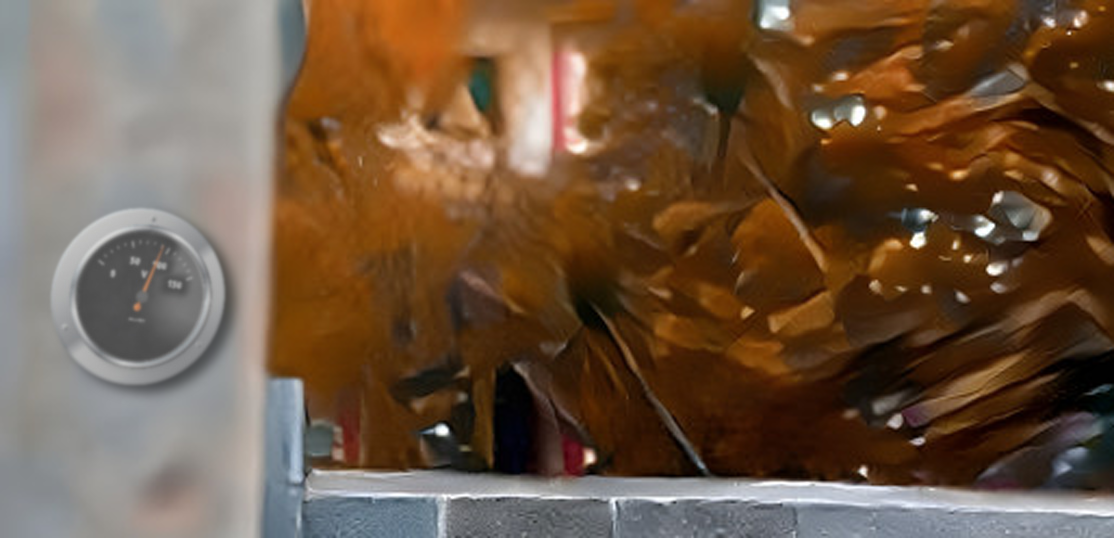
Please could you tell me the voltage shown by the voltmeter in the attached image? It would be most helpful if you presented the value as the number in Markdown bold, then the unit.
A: **90** V
